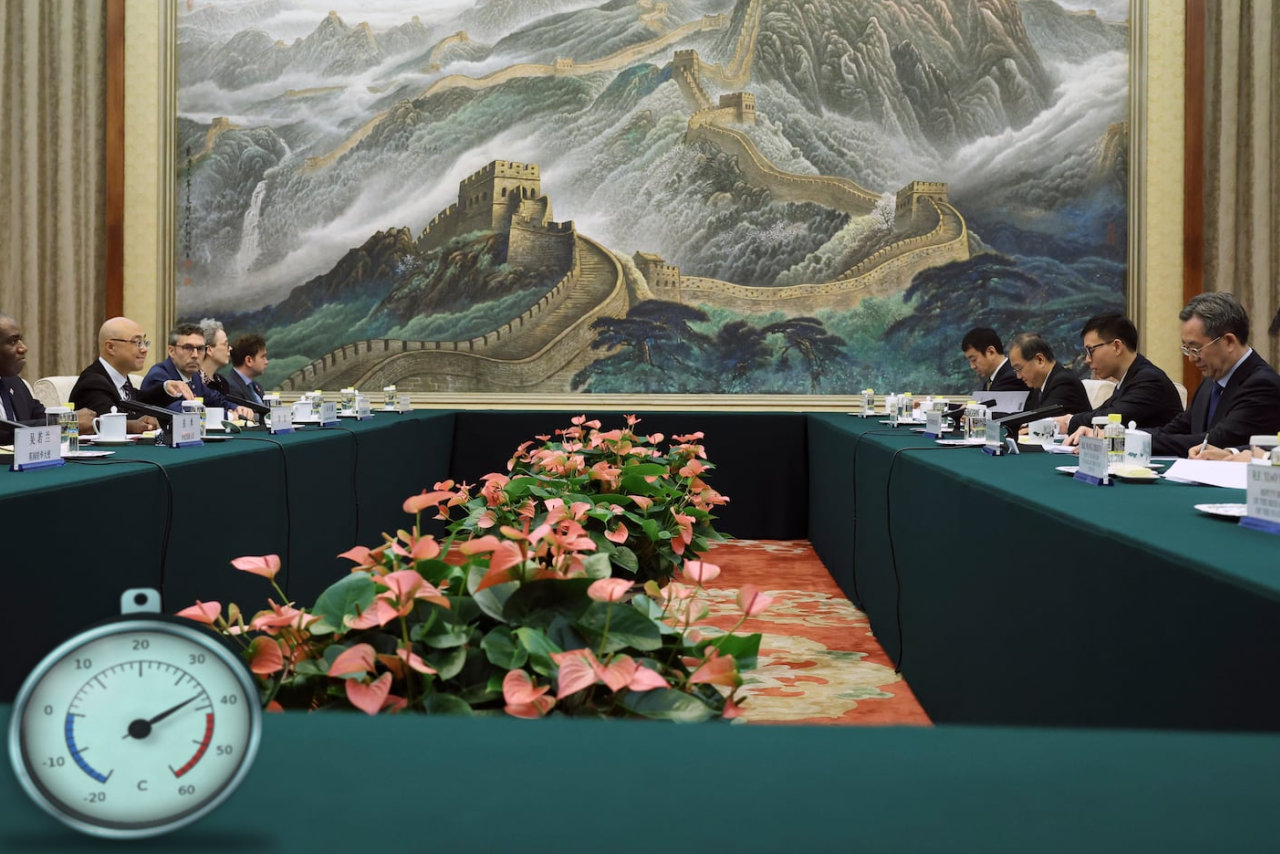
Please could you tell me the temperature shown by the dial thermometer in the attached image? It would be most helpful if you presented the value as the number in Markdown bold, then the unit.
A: **36** °C
